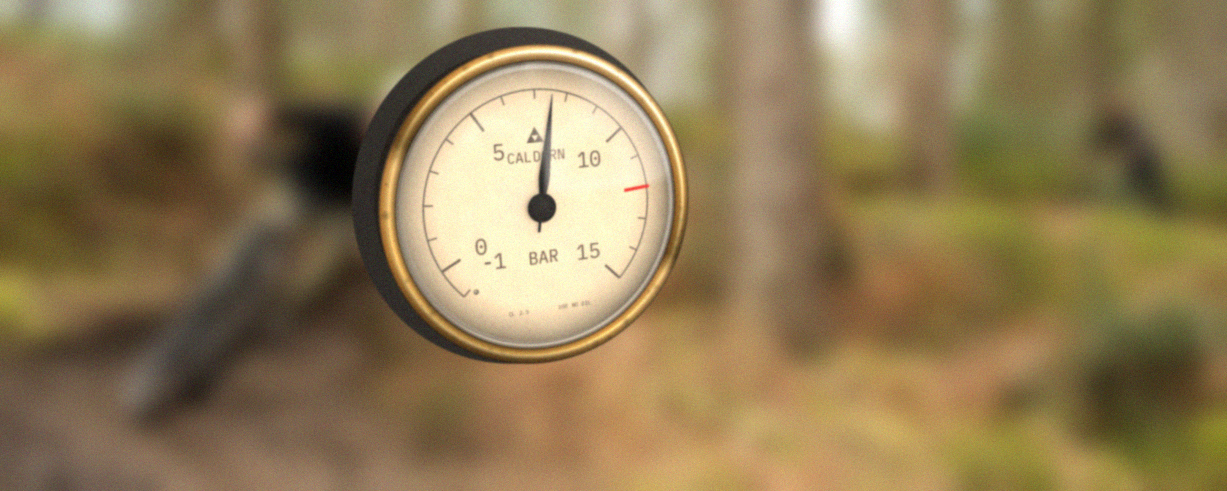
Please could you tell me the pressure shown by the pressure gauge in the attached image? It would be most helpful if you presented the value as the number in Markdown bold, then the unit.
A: **7.5** bar
